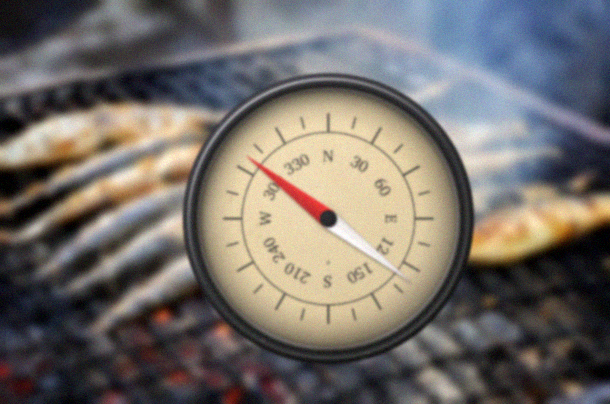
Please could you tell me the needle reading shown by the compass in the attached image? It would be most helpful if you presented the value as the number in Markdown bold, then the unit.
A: **307.5** °
